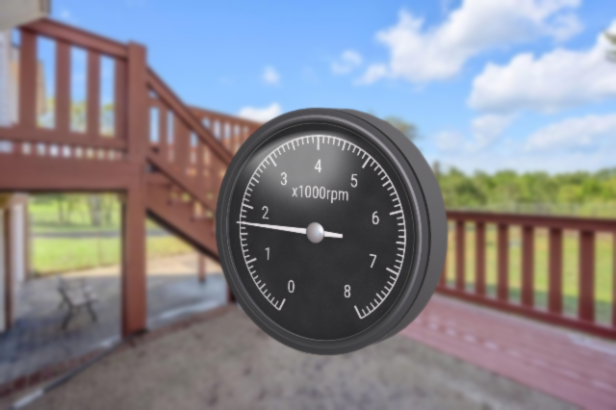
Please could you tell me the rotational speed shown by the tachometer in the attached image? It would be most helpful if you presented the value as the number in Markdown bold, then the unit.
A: **1700** rpm
